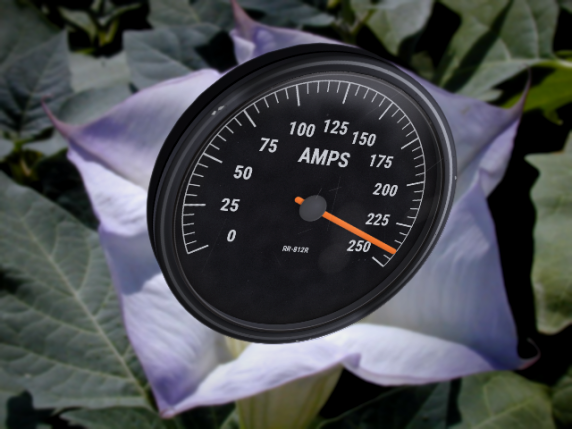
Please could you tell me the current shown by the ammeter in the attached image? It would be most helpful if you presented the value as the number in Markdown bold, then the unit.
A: **240** A
